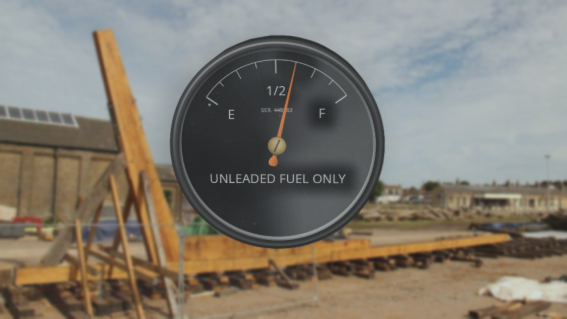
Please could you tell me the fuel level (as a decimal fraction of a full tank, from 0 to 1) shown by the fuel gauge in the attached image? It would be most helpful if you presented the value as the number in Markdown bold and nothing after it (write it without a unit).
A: **0.625**
